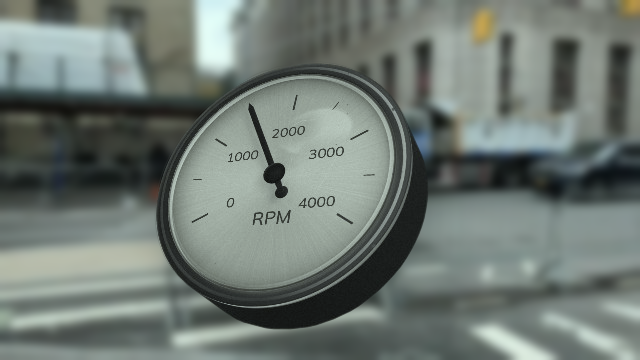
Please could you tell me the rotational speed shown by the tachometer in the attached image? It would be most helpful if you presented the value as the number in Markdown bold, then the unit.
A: **1500** rpm
